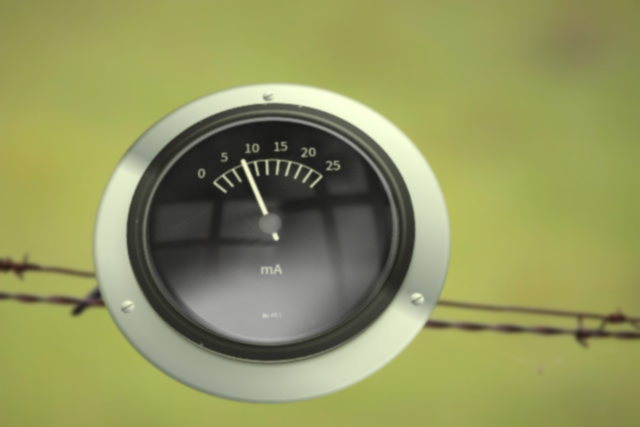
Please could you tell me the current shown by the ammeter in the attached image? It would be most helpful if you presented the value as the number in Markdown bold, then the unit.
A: **7.5** mA
